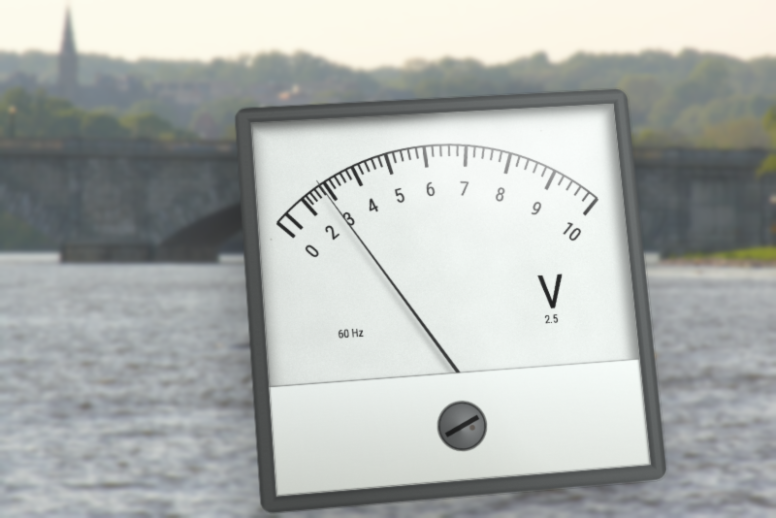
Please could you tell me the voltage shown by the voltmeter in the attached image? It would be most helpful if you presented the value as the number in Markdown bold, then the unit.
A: **2.8** V
